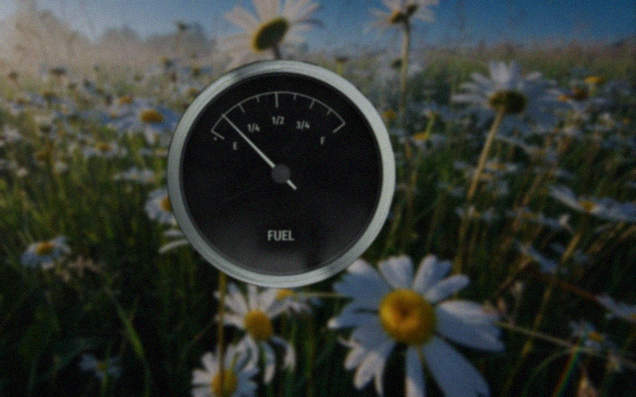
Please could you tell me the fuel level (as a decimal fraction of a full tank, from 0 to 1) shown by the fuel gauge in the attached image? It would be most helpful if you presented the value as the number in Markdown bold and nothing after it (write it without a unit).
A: **0.125**
